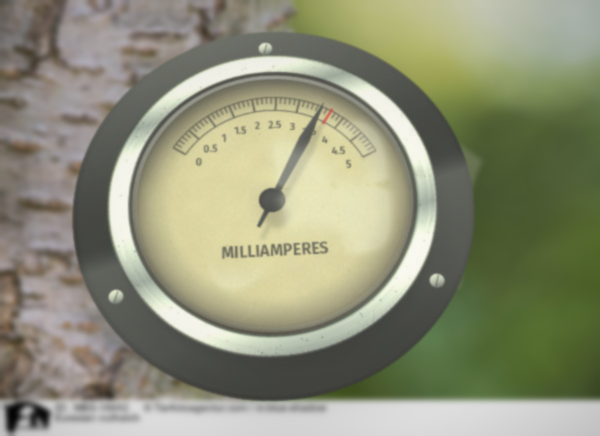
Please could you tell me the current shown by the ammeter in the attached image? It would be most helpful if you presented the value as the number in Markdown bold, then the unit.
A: **3.5** mA
